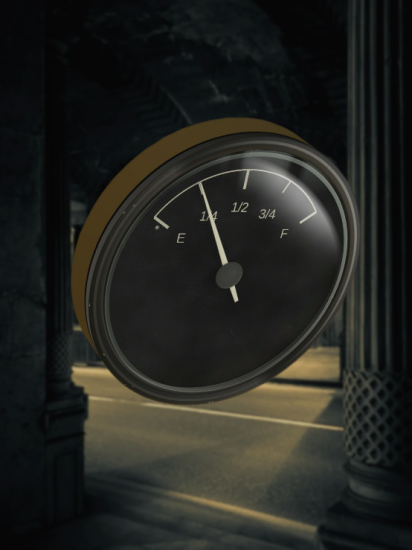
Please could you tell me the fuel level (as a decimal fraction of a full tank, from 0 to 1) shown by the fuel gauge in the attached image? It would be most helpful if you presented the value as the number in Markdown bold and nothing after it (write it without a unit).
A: **0.25**
